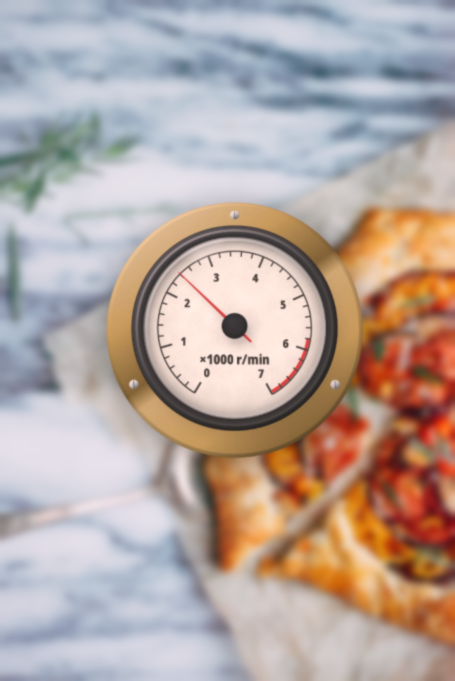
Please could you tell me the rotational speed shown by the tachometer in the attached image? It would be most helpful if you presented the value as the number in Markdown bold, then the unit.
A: **2400** rpm
